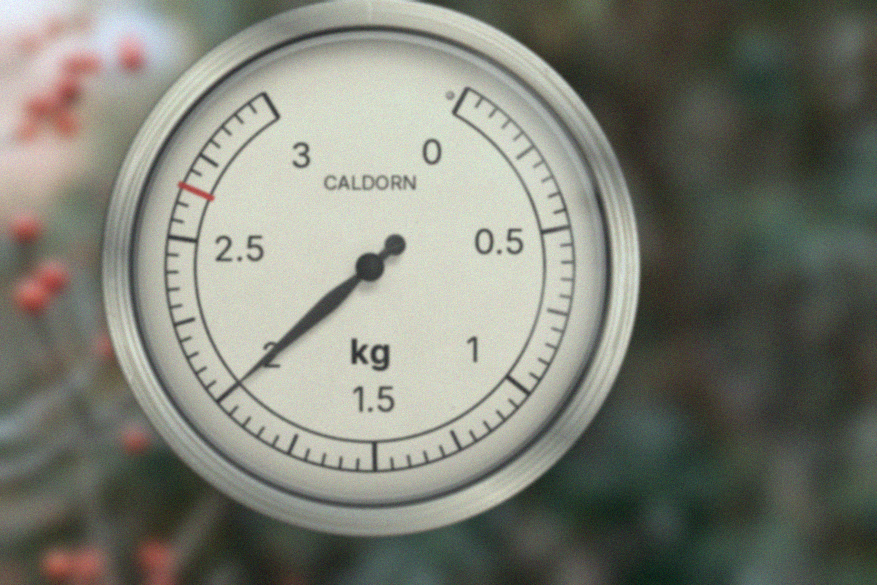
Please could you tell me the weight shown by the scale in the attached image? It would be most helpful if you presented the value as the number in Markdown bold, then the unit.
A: **2** kg
